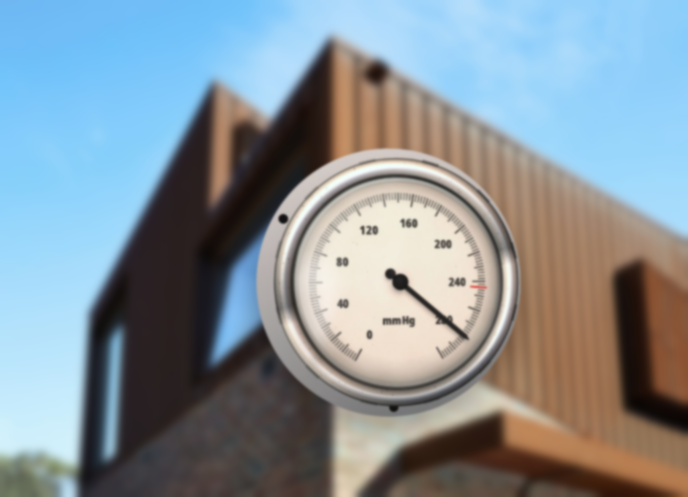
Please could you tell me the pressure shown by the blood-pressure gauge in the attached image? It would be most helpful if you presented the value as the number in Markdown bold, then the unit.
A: **280** mmHg
